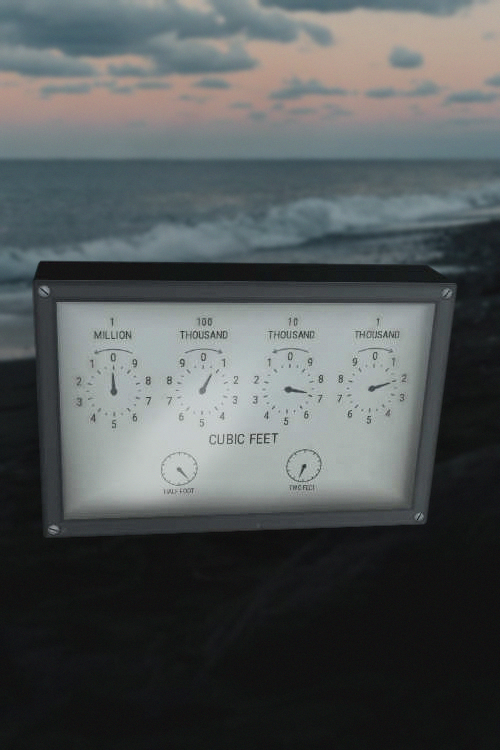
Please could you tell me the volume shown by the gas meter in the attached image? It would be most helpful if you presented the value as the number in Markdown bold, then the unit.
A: **7200** ft³
